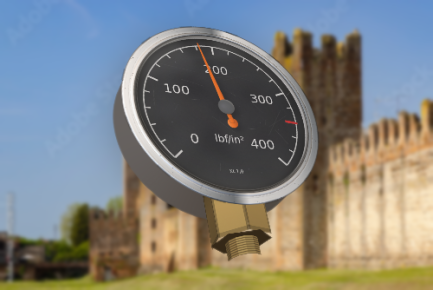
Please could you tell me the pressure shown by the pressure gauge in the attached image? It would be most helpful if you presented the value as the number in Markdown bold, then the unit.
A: **180** psi
